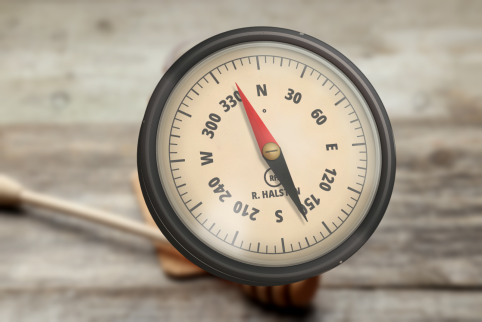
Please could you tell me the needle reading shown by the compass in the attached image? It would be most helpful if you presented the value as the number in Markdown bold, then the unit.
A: **340** °
